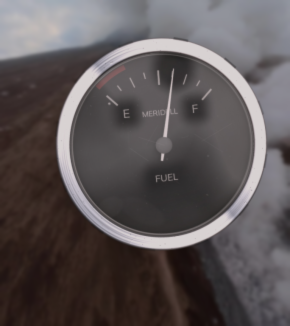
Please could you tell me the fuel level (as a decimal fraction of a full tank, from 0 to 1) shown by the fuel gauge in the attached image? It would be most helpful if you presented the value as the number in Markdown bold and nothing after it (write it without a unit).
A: **0.625**
